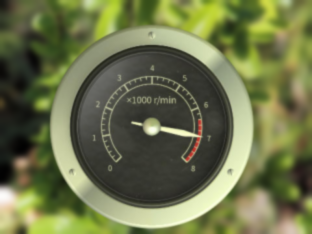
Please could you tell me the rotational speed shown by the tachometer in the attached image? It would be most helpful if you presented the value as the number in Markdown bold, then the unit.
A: **7000** rpm
